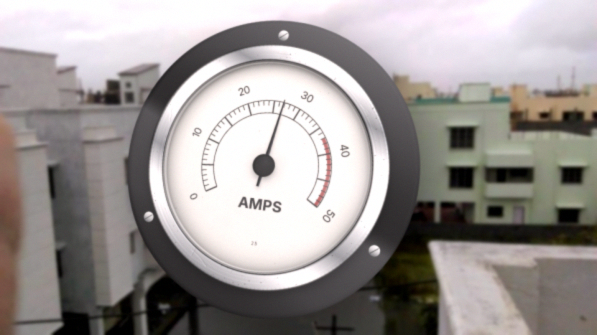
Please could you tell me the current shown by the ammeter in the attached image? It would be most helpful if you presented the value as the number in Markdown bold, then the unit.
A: **27** A
